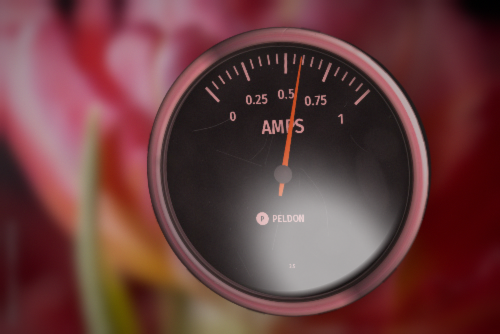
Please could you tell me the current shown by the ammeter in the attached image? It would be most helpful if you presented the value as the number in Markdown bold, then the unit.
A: **0.6** A
